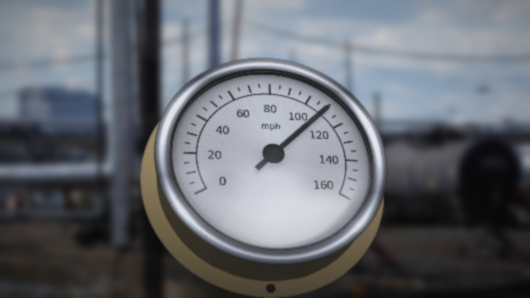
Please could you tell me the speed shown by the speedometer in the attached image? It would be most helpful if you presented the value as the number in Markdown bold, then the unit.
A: **110** mph
